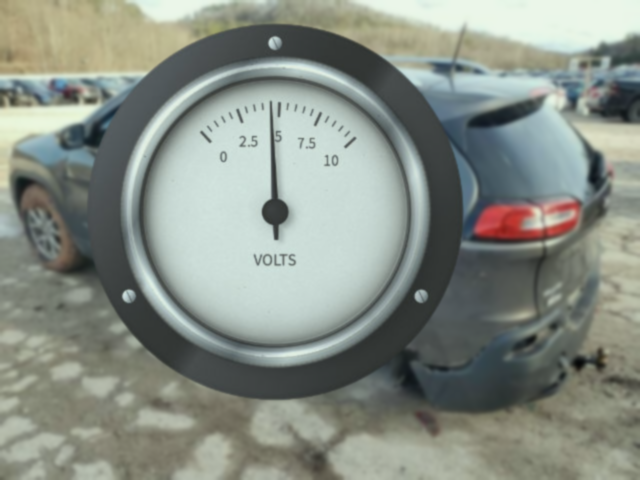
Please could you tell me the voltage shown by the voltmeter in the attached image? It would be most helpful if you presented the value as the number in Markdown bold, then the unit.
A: **4.5** V
